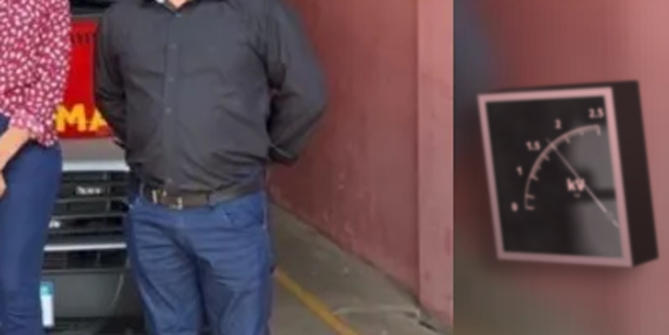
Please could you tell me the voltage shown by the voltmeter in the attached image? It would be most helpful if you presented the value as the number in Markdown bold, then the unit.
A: **1.75** kV
